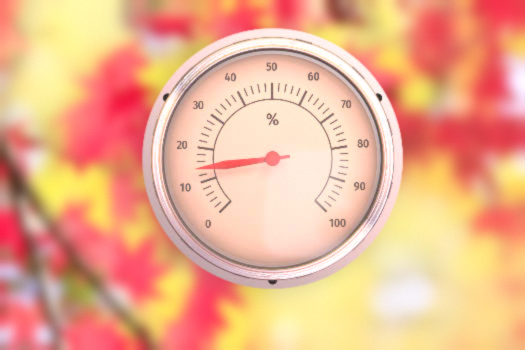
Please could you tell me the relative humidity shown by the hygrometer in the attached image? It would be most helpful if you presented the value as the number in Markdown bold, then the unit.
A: **14** %
